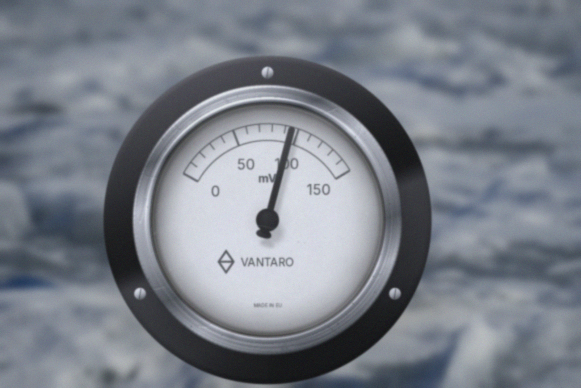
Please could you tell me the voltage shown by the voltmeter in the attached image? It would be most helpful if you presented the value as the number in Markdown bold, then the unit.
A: **95** mV
